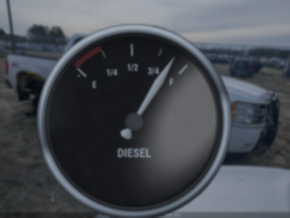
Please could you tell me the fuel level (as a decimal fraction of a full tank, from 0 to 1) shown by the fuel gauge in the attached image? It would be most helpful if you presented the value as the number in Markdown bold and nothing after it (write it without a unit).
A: **0.875**
